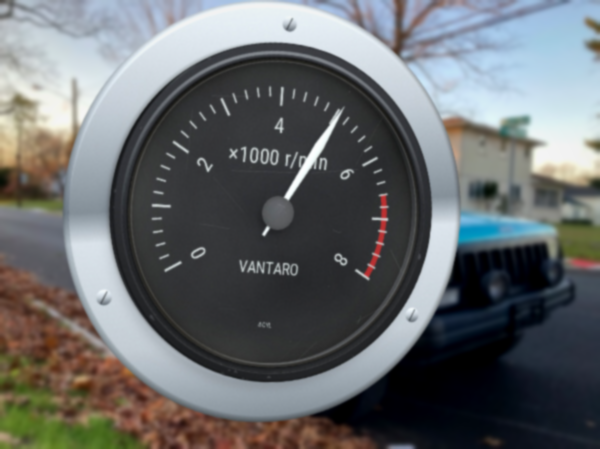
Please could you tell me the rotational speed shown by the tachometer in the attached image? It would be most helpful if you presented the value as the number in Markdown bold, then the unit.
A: **5000** rpm
